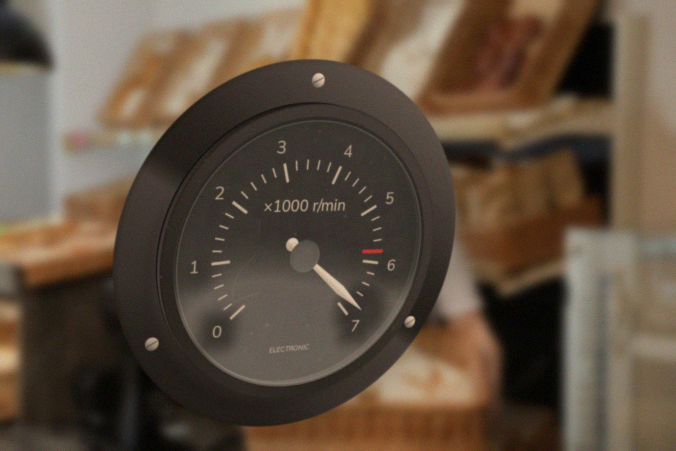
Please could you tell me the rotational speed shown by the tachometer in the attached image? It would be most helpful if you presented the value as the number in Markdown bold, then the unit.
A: **6800** rpm
